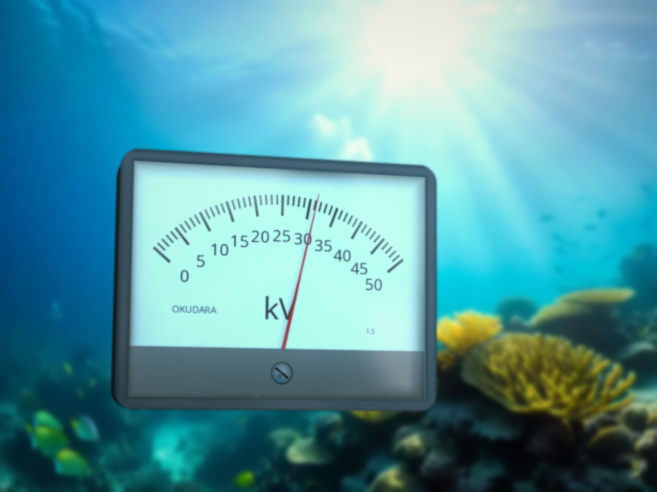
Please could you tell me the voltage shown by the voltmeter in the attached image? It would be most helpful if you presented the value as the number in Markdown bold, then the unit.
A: **31** kV
